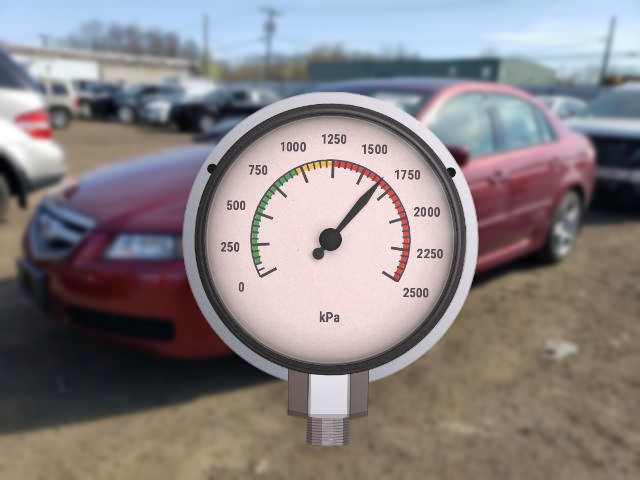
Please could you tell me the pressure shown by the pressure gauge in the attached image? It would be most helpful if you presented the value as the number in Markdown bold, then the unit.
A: **1650** kPa
